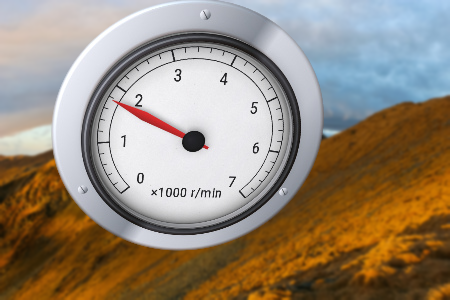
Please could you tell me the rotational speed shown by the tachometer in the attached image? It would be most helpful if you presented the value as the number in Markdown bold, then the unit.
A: **1800** rpm
